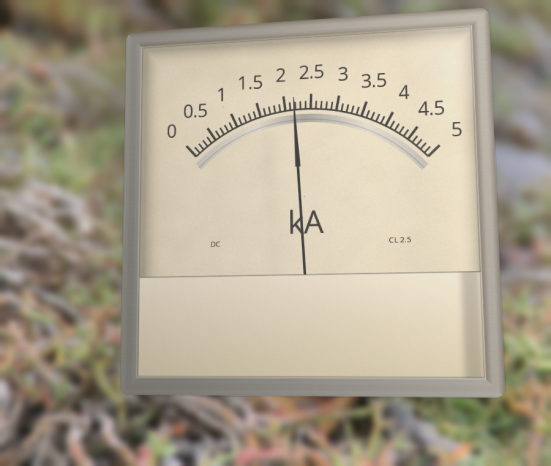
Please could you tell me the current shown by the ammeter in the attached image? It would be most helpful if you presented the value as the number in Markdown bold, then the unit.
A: **2.2** kA
